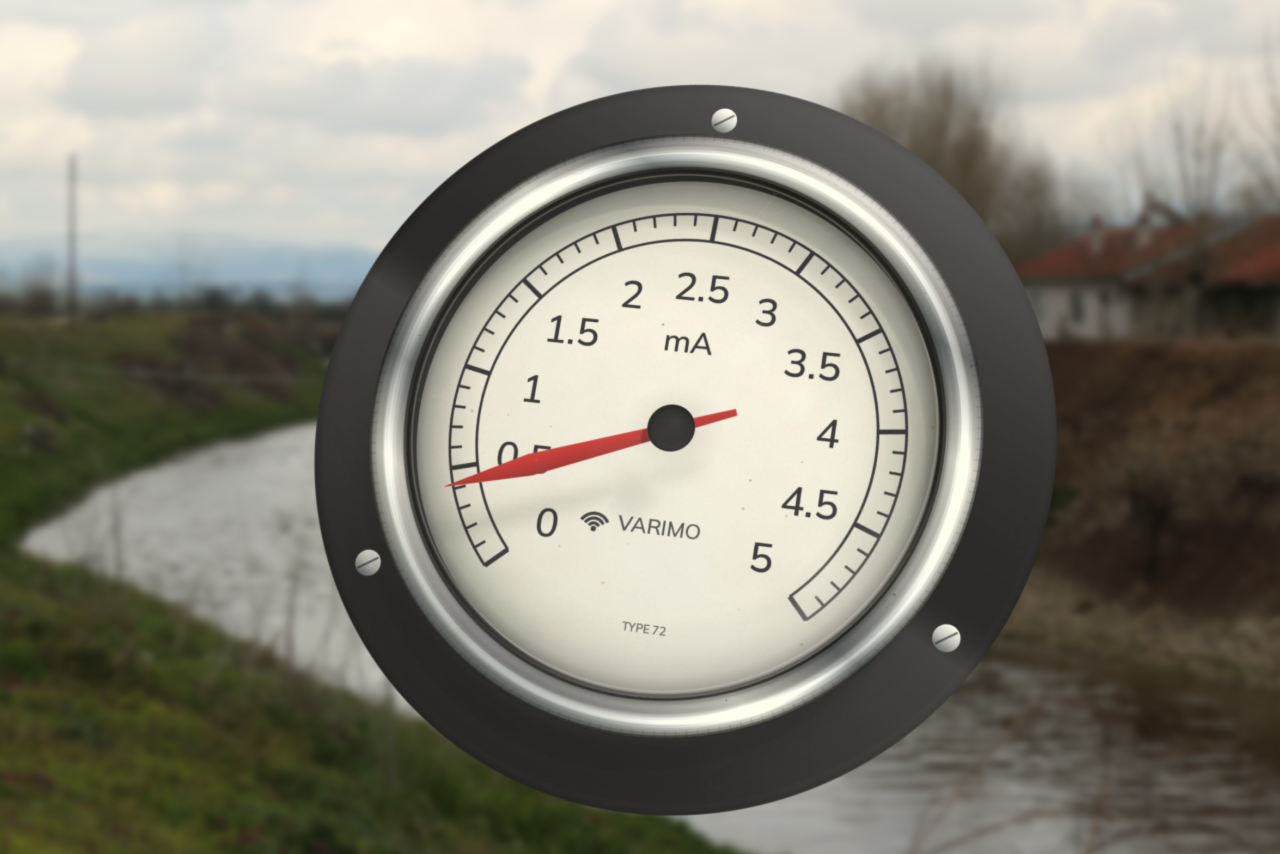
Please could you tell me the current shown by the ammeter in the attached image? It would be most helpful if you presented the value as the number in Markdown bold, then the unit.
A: **0.4** mA
